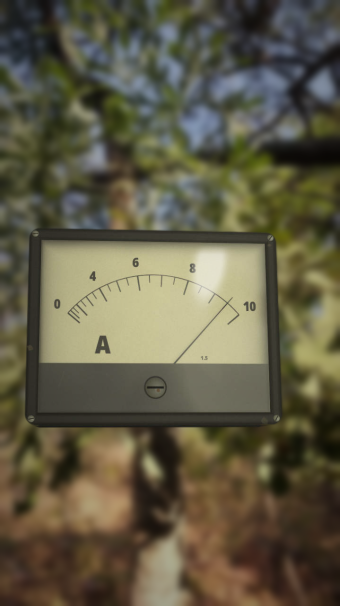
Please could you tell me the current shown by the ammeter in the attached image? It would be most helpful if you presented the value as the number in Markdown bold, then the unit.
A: **9.5** A
